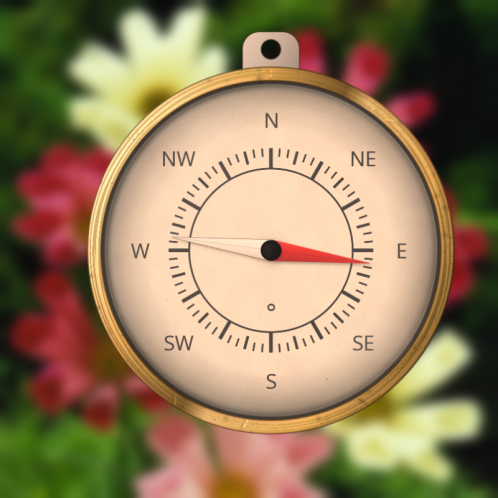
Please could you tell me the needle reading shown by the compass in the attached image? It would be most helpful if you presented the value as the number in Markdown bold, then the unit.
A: **97.5** °
